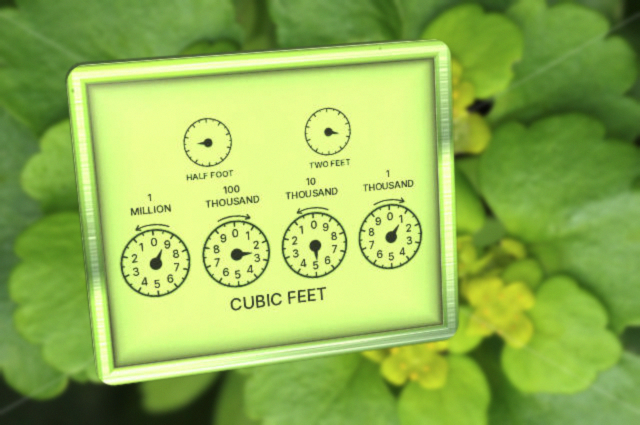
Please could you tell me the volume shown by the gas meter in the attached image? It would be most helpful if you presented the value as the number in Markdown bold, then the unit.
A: **925100** ft³
